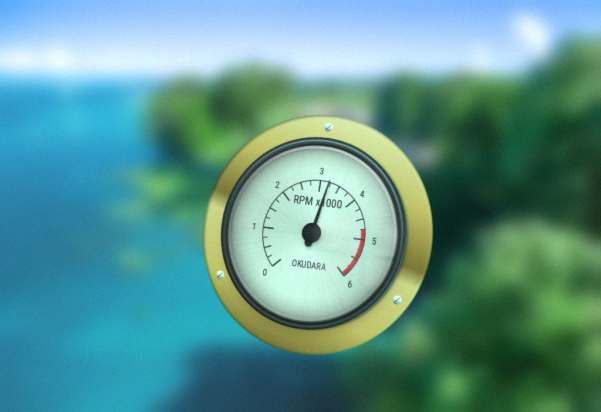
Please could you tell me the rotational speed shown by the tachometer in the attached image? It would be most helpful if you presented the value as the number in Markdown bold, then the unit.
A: **3250** rpm
